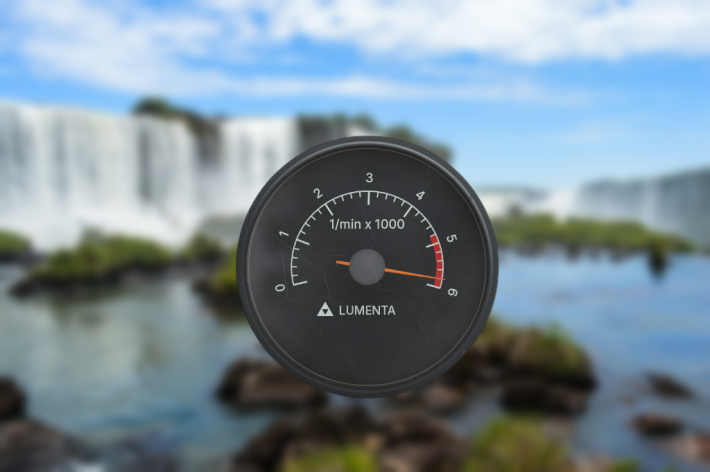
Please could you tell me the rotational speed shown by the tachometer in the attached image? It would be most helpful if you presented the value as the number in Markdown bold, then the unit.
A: **5800** rpm
